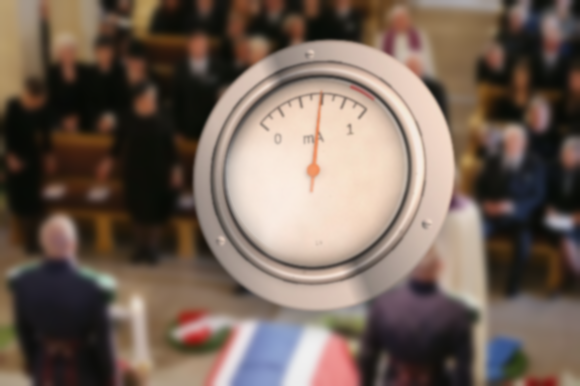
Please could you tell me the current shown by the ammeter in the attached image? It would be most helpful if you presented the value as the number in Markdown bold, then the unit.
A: **0.6** mA
